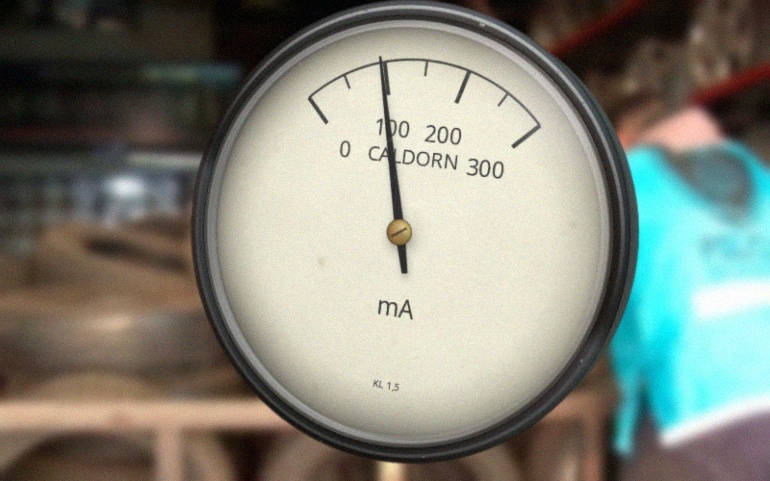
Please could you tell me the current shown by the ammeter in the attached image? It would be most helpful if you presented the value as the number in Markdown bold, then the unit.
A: **100** mA
